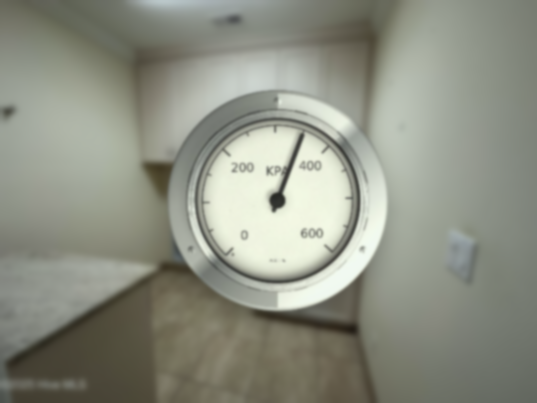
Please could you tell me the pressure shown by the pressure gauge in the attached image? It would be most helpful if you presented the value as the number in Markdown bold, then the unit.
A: **350** kPa
